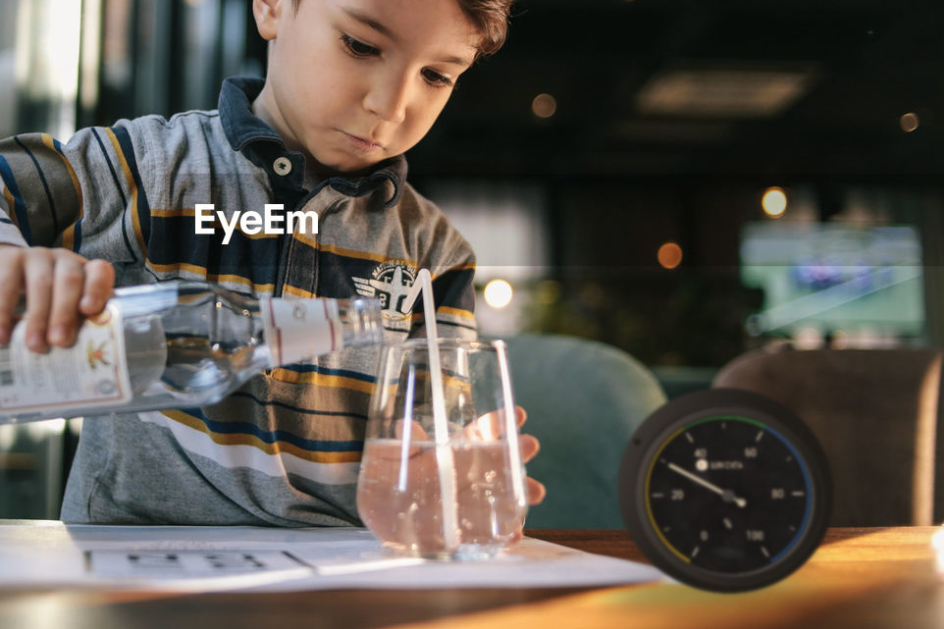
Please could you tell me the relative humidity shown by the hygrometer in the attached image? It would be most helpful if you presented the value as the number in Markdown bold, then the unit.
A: **30** %
